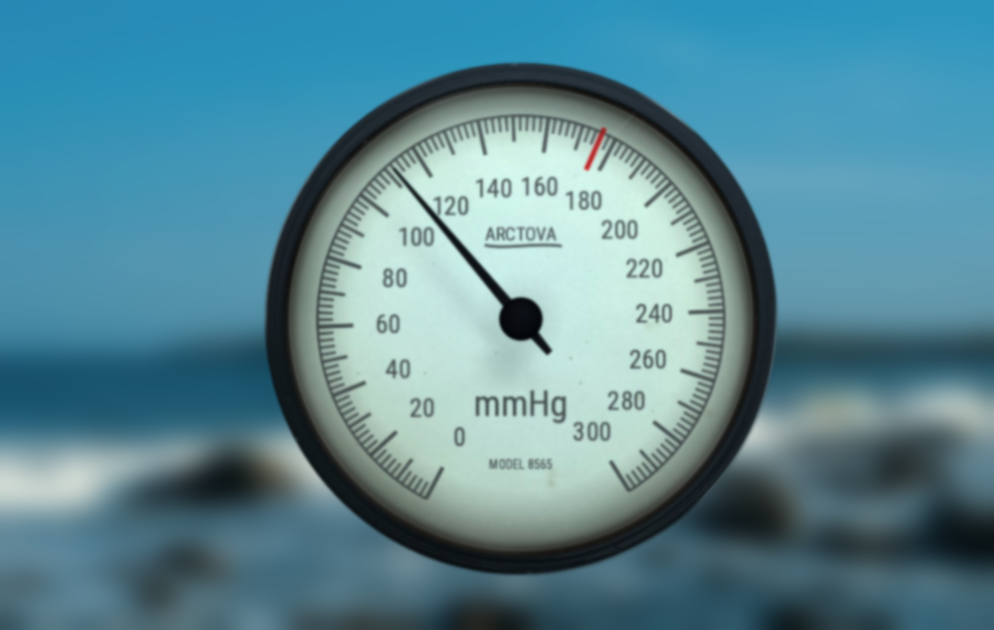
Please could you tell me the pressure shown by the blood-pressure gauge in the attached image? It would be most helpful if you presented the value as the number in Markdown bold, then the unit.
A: **112** mmHg
